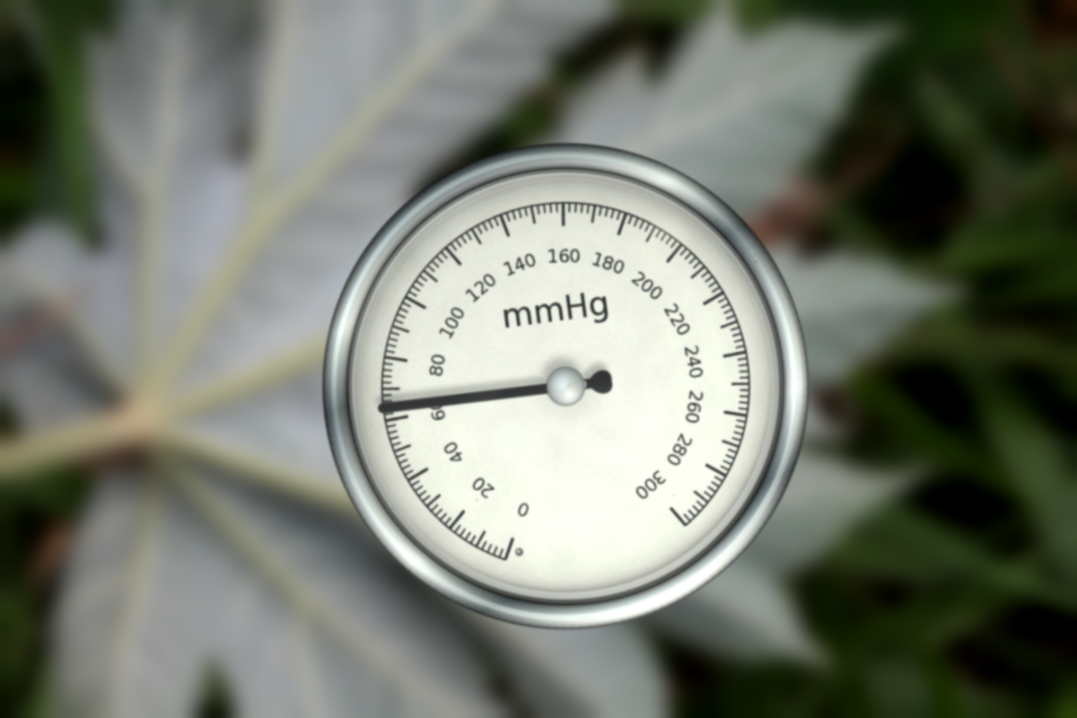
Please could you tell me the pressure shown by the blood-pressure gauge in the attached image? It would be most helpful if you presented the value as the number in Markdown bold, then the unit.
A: **64** mmHg
